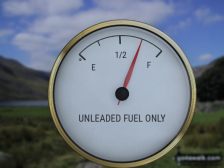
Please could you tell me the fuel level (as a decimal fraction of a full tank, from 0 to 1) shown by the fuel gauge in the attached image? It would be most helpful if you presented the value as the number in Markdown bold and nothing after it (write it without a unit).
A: **0.75**
